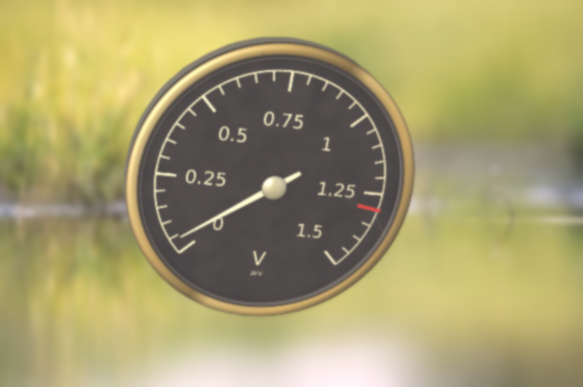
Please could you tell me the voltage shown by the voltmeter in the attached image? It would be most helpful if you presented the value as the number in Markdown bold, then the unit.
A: **0.05** V
